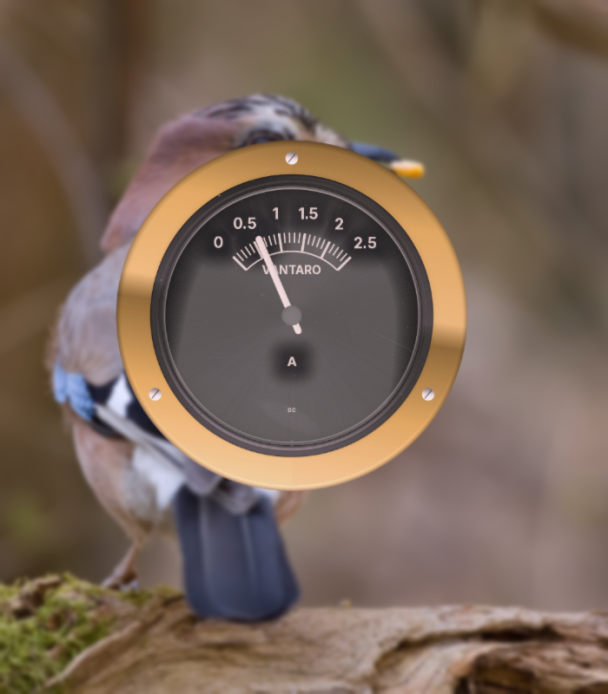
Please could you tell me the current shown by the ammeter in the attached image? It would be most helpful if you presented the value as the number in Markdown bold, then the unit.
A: **0.6** A
